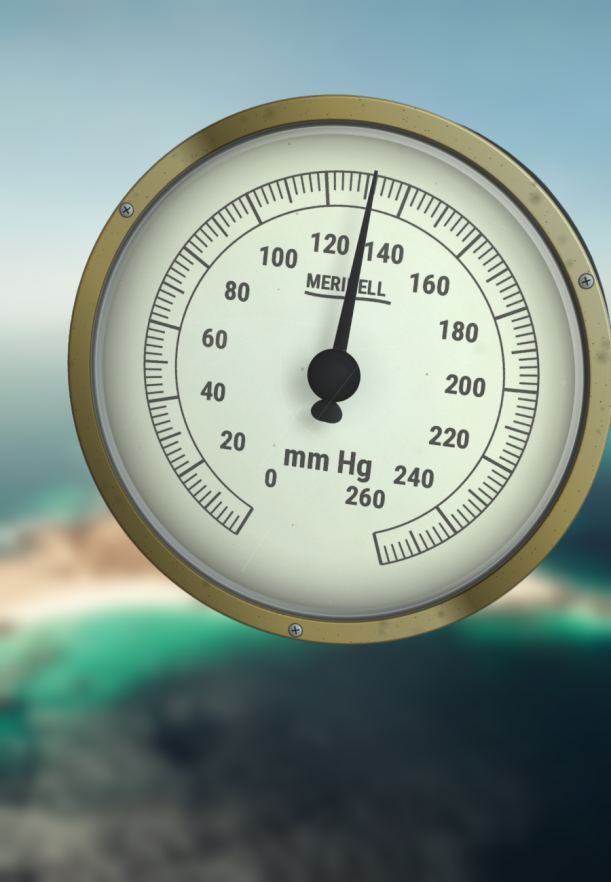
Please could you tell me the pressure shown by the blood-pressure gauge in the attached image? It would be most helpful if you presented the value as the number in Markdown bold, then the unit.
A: **132** mmHg
